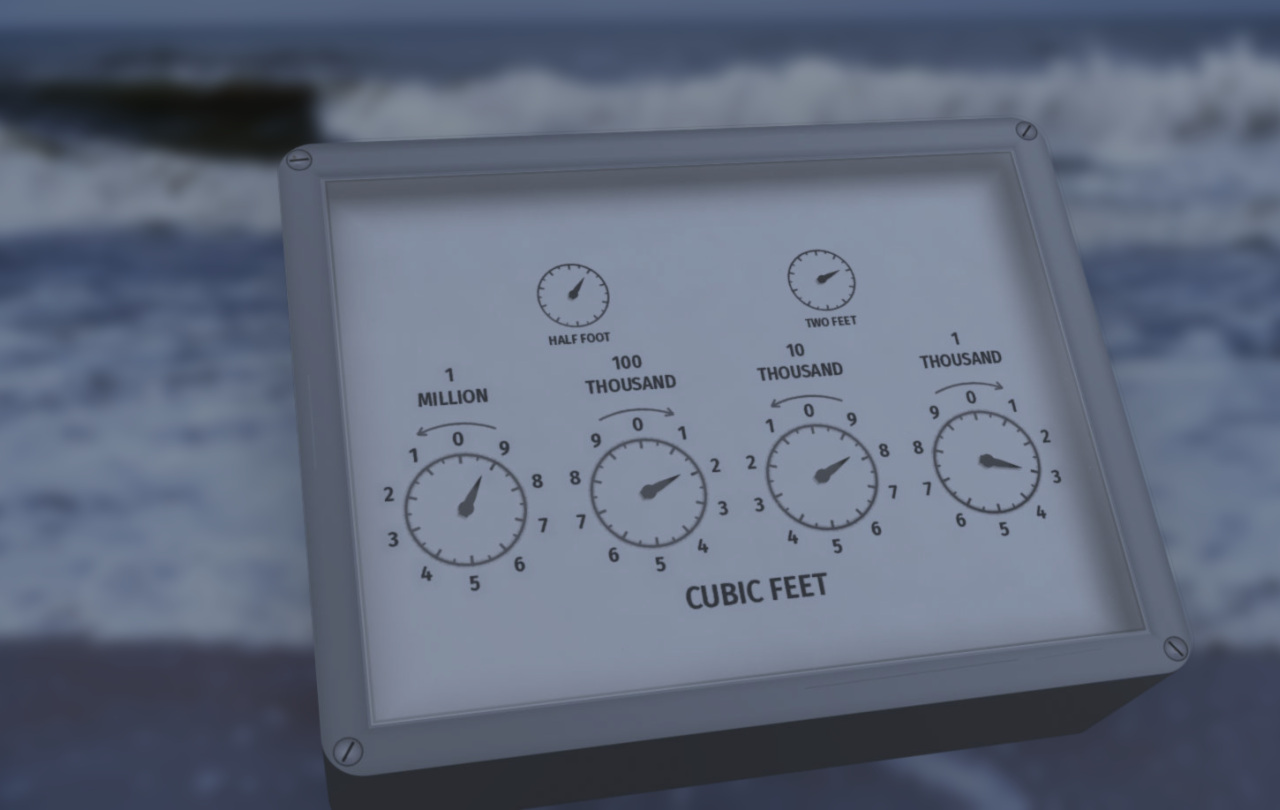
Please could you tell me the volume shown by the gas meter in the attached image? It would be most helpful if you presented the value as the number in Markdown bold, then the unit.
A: **918300** ft³
